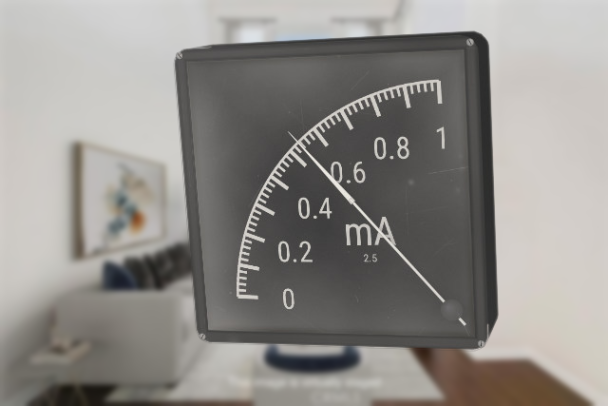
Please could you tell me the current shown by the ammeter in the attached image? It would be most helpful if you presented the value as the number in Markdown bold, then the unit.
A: **0.54** mA
